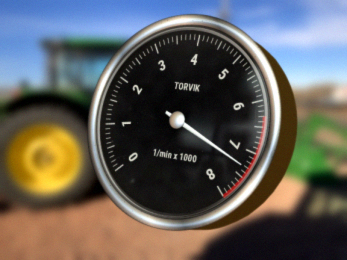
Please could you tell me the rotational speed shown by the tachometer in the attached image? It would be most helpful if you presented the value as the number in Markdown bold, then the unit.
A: **7300** rpm
